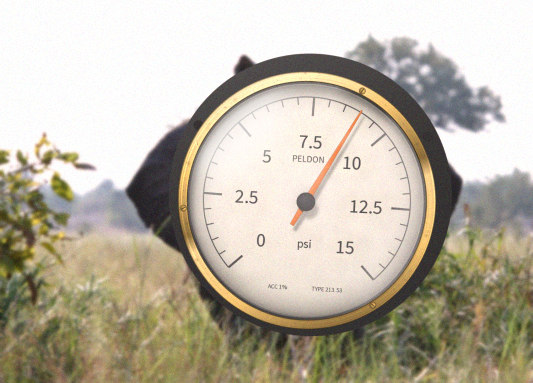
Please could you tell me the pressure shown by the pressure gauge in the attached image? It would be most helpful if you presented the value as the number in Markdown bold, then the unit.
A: **9** psi
